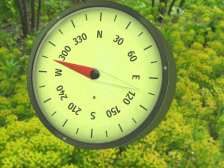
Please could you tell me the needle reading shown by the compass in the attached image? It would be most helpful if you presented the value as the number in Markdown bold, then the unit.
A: **285** °
